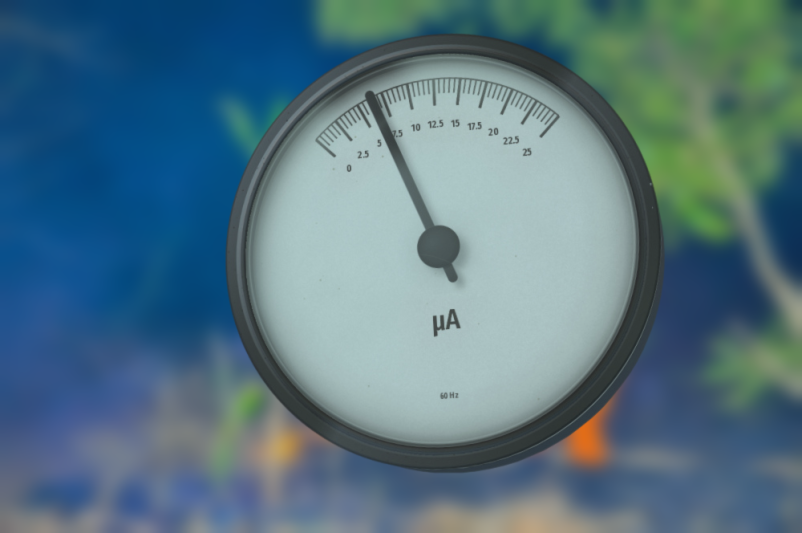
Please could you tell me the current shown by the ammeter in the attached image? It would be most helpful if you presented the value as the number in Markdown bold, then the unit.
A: **6.5** µA
